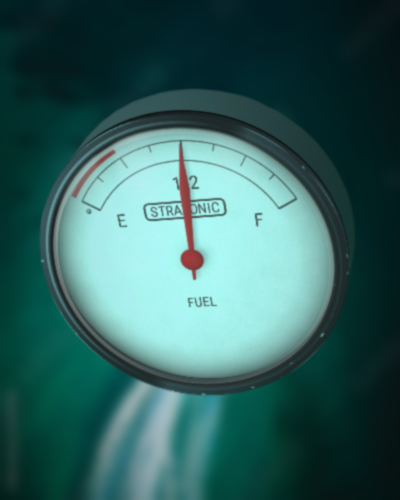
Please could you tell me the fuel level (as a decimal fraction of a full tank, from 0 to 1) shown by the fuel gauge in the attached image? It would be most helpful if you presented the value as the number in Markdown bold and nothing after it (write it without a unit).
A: **0.5**
